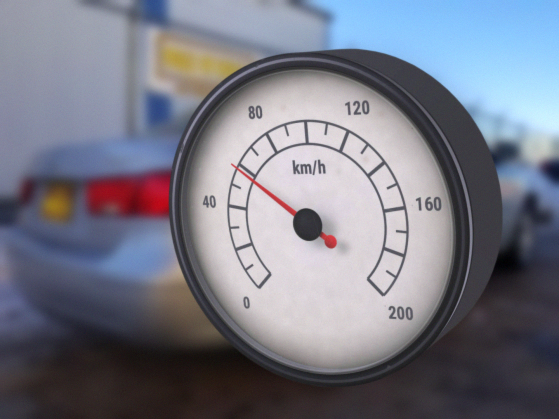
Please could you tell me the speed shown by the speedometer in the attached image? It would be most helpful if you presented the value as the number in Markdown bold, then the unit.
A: **60** km/h
